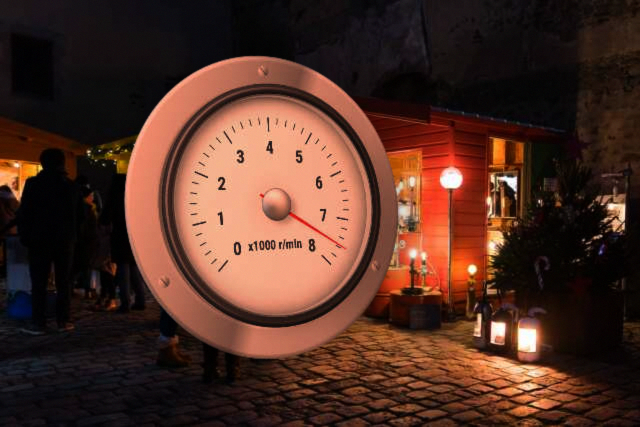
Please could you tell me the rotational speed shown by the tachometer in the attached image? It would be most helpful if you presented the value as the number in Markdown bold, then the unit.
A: **7600** rpm
